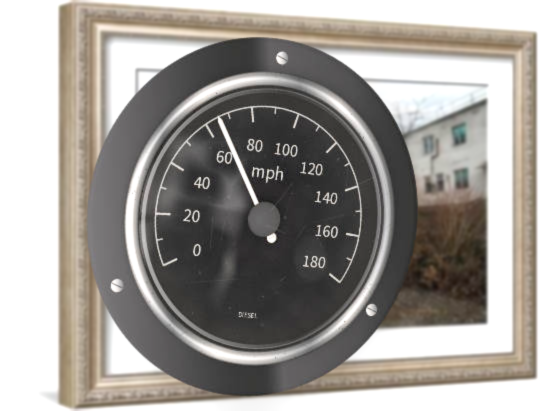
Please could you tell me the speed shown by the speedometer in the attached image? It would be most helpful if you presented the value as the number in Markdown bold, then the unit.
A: **65** mph
